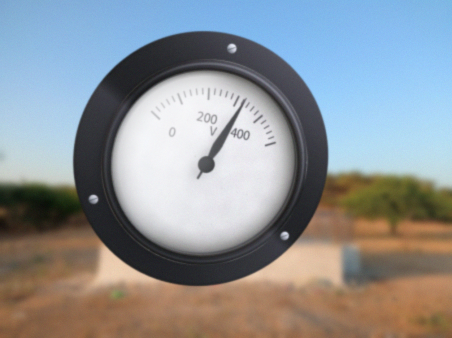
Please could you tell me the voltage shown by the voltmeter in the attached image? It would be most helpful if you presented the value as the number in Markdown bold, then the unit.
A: **320** V
